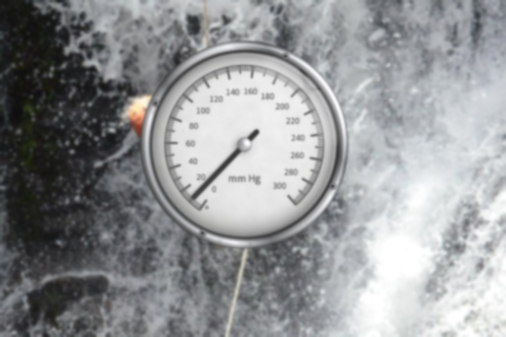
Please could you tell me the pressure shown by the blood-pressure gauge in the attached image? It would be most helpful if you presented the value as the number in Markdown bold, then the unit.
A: **10** mmHg
